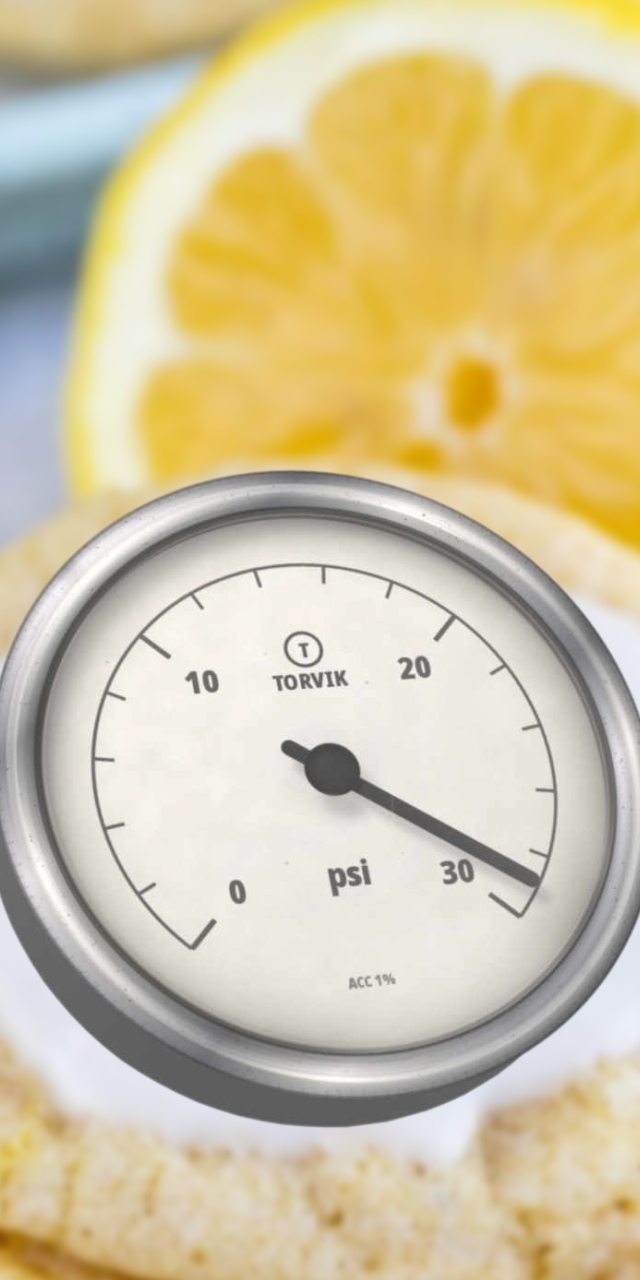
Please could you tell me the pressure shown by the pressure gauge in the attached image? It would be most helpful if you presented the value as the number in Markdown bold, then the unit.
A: **29** psi
